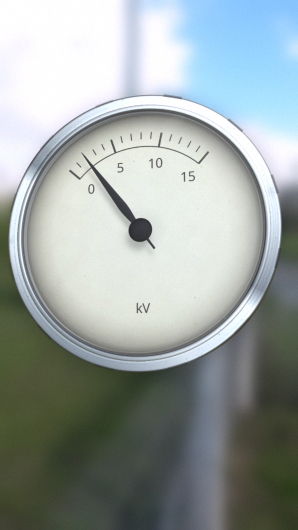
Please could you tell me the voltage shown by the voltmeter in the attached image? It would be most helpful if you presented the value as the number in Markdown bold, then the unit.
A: **2** kV
